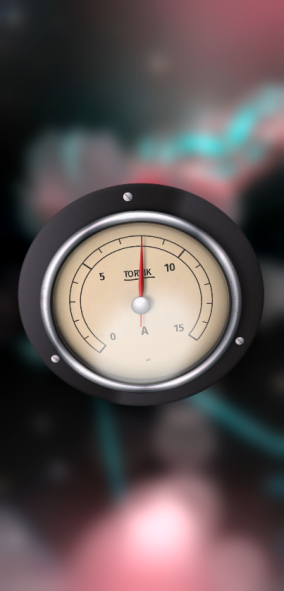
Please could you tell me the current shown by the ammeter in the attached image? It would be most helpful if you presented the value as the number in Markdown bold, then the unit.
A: **8** A
